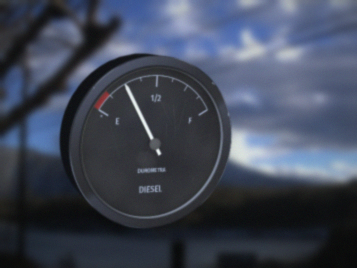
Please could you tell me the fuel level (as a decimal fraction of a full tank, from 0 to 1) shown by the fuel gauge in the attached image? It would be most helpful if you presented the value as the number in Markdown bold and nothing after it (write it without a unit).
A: **0.25**
